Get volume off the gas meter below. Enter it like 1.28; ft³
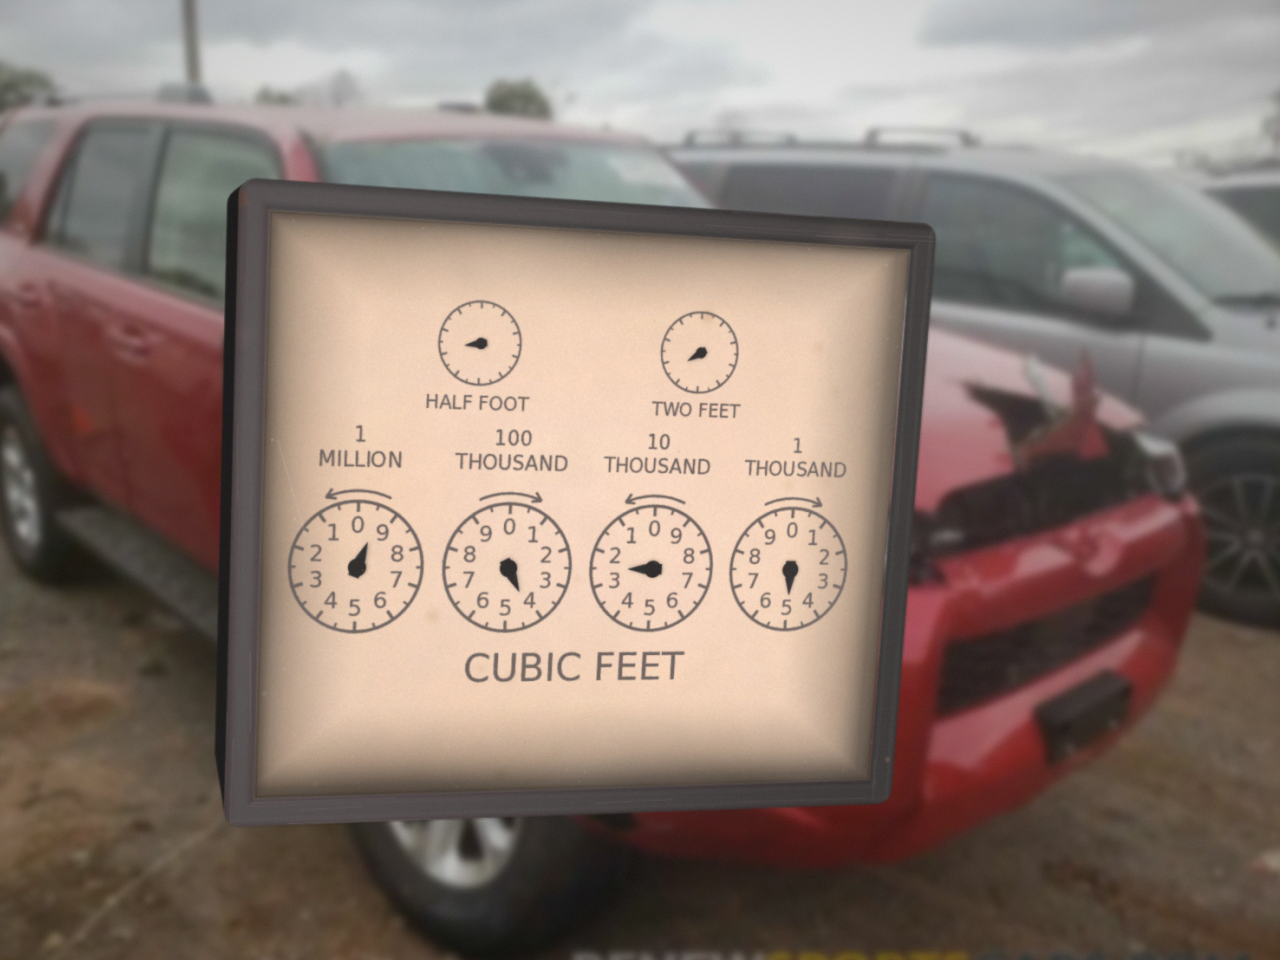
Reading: 942500; ft³
